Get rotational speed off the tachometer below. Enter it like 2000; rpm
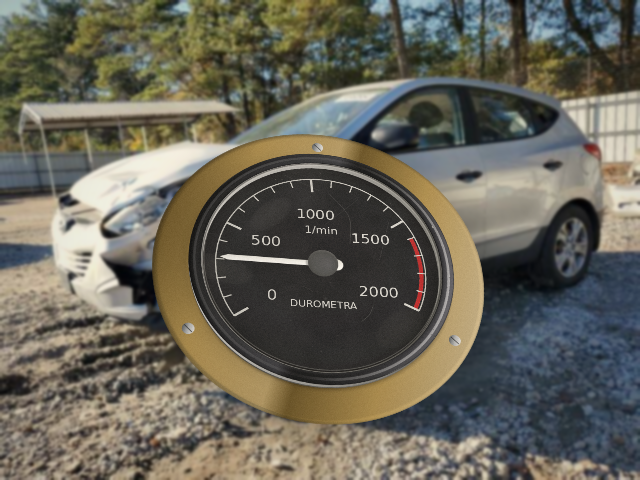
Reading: 300; rpm
